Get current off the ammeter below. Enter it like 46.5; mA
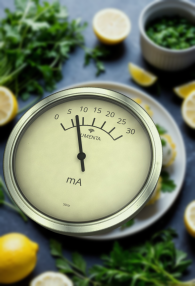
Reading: 7.5; mA
